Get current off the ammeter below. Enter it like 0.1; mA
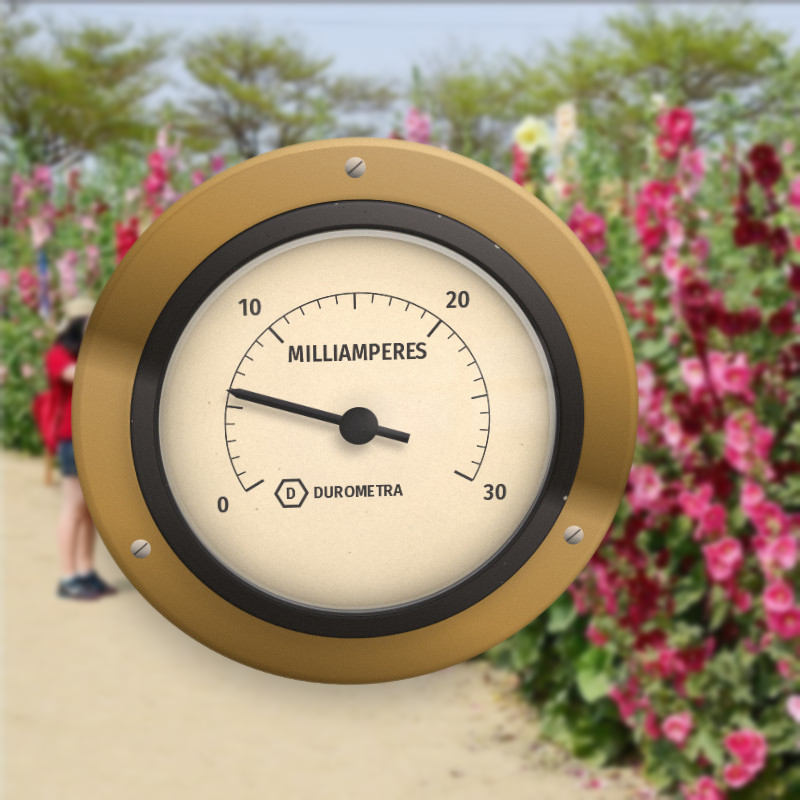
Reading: 6; mA
